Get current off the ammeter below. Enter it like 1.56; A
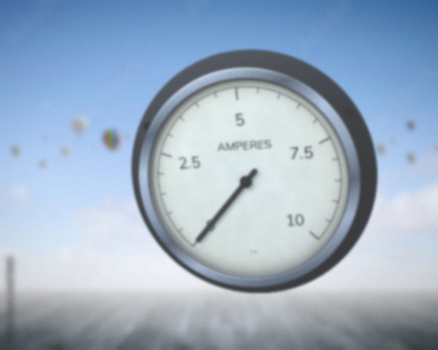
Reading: 0; A
